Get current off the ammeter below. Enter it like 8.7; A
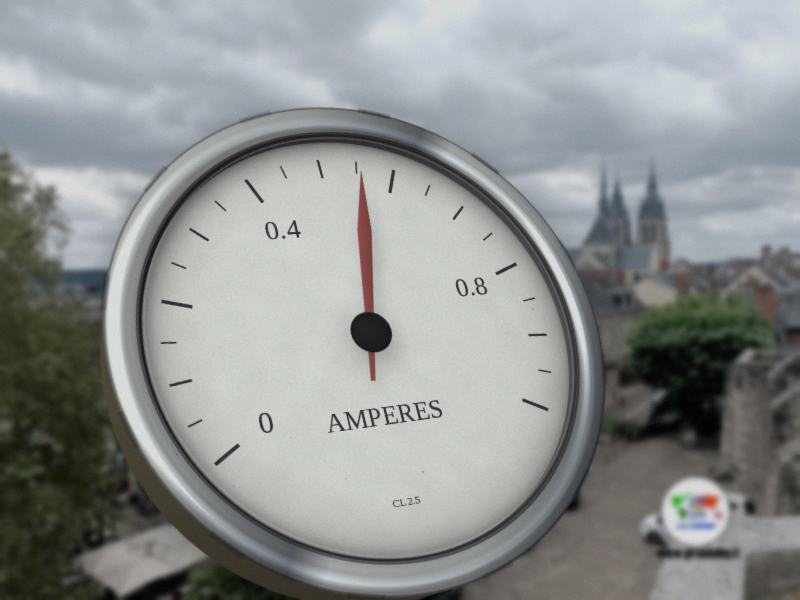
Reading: 0.55; A
